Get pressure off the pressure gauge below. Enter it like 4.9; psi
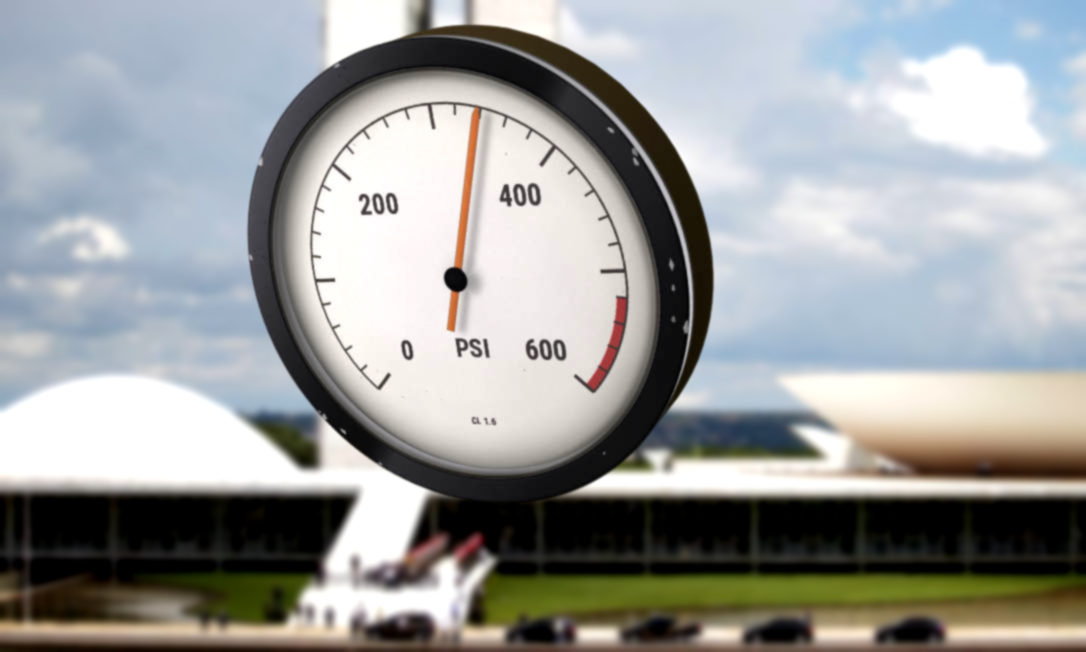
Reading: 340; psi
